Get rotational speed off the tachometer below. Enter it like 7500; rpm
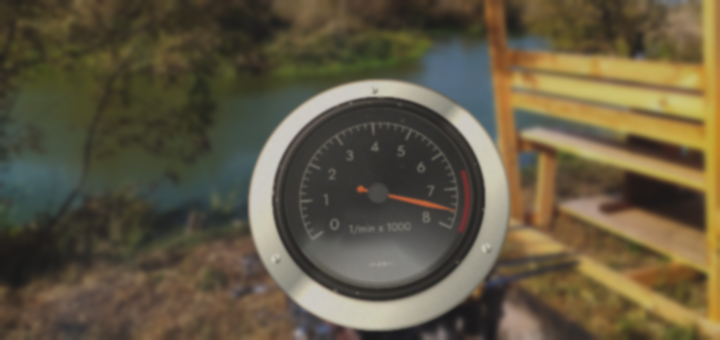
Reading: 7600; rpm
